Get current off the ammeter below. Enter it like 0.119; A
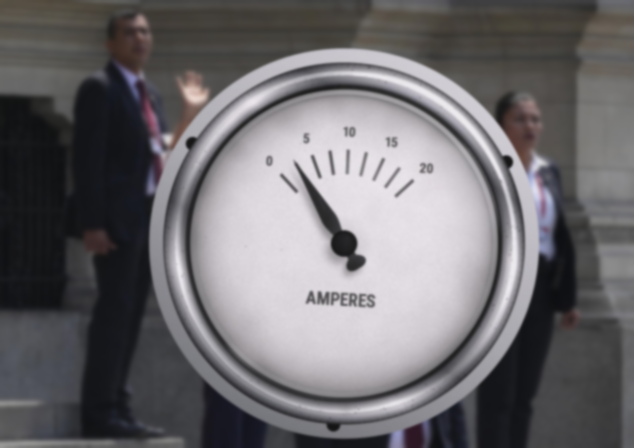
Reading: 2.5; A
